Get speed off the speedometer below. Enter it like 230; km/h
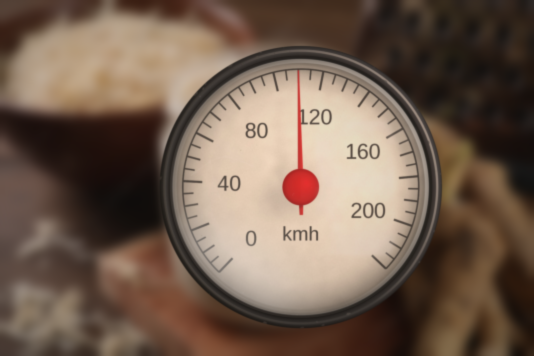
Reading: 110; km/h
